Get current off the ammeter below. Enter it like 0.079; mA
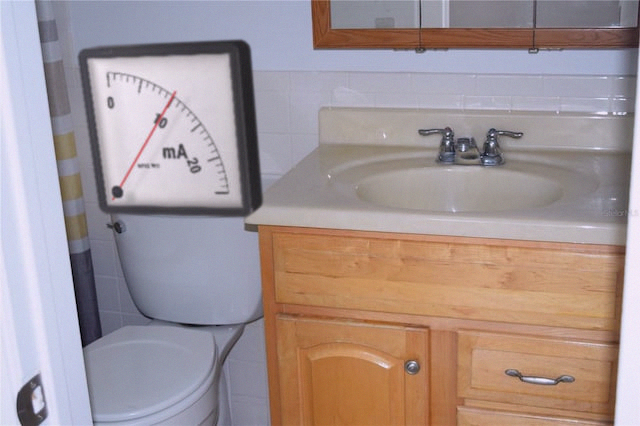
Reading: 10; mA
